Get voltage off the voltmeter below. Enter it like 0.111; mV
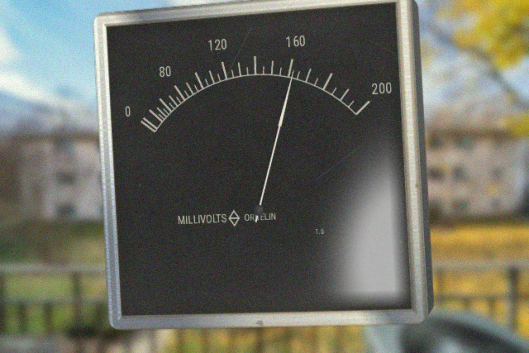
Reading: 162.5; mV
